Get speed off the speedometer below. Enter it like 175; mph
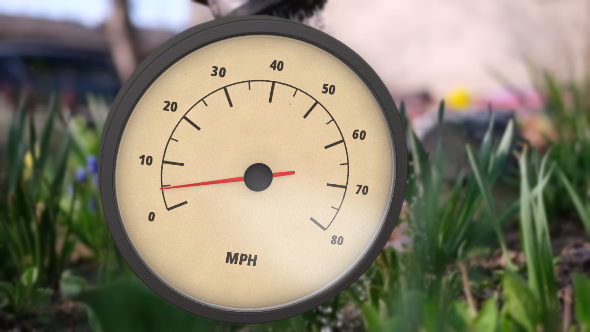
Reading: 5; mph
